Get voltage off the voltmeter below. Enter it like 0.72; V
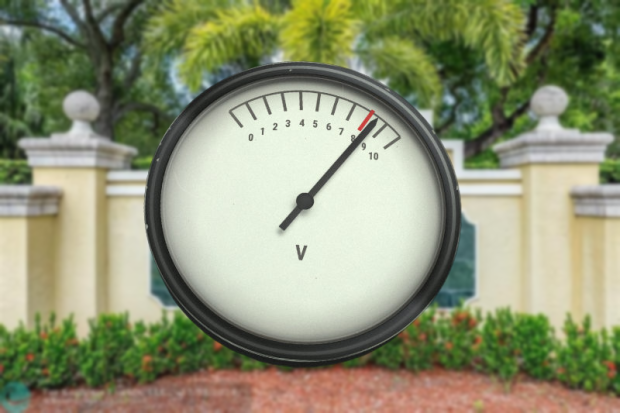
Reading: 8.5; V
